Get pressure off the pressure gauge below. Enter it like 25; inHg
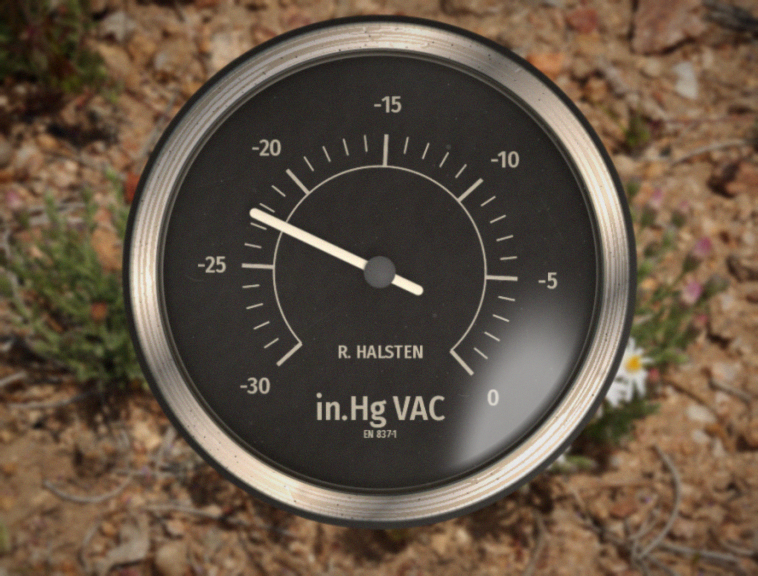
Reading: -22.5; inHg
